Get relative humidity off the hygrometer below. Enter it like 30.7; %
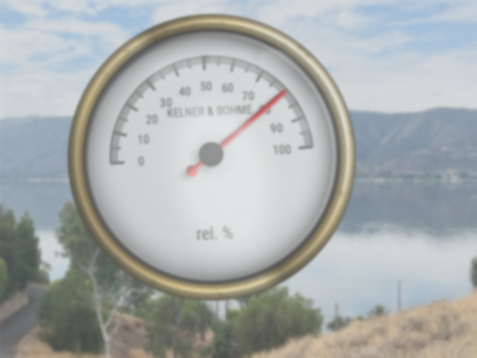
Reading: 80; %
